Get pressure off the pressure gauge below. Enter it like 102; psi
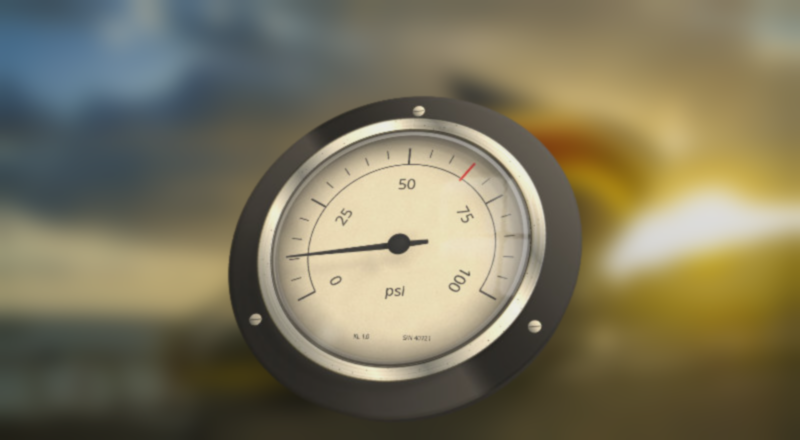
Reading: 10; psi
